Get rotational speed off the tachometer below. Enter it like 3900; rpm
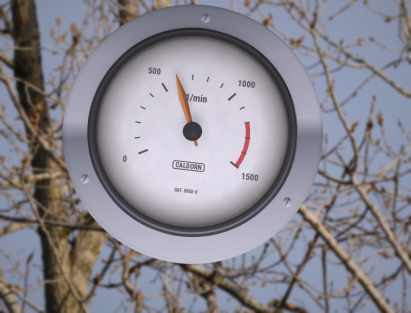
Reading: 600; rpm
